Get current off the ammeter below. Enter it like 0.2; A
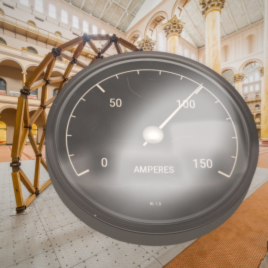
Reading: 100; A
